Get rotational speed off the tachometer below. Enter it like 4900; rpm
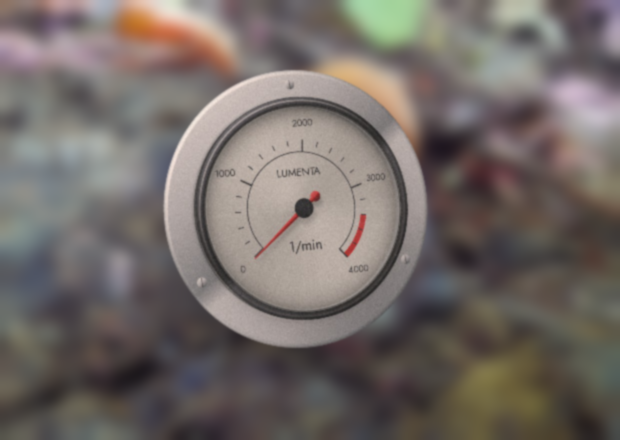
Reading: 0; rpm
